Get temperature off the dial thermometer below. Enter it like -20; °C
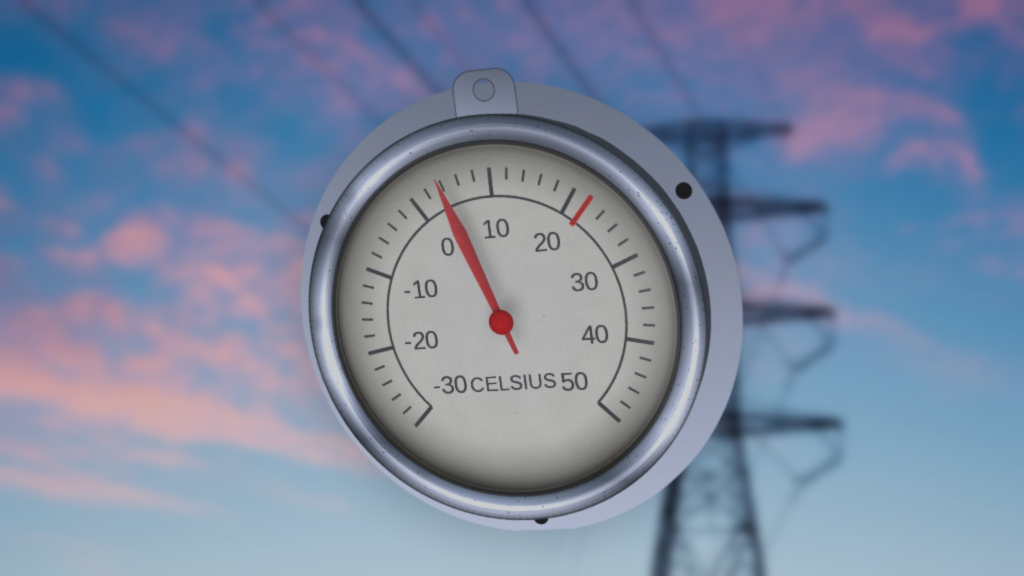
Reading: 4; °C
